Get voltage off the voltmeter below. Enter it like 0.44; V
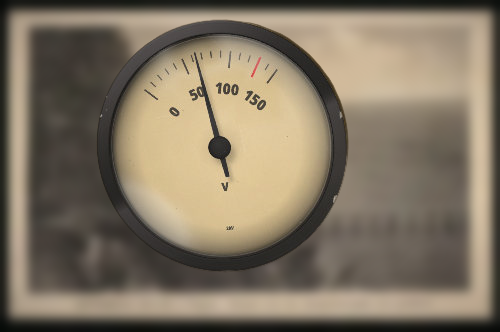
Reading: 65; V
